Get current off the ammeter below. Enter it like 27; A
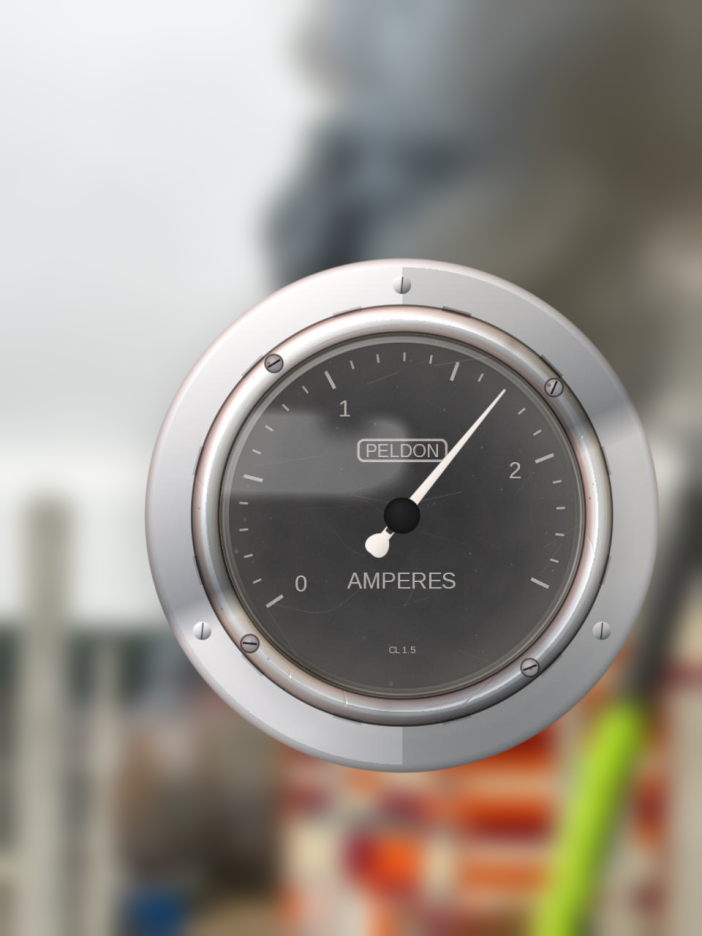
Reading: 1.7; A
